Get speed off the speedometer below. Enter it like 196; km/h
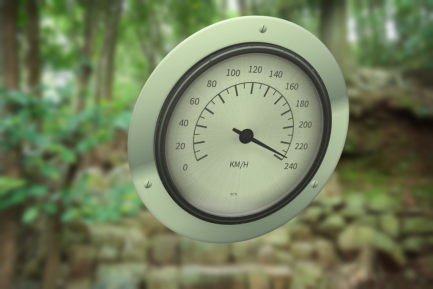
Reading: 235; km/h
